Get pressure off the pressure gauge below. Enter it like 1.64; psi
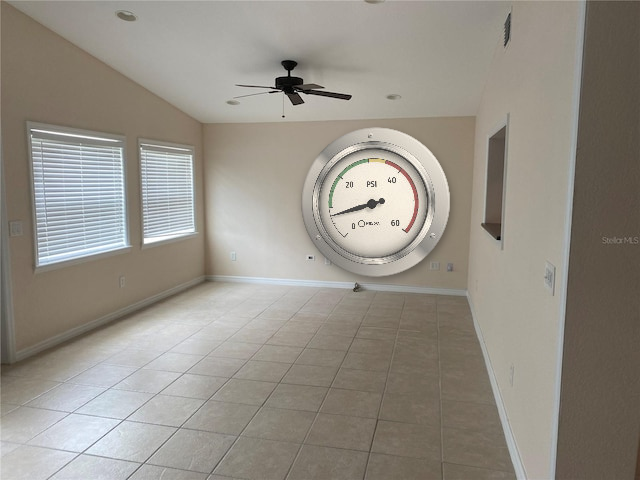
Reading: 7.5; psi
